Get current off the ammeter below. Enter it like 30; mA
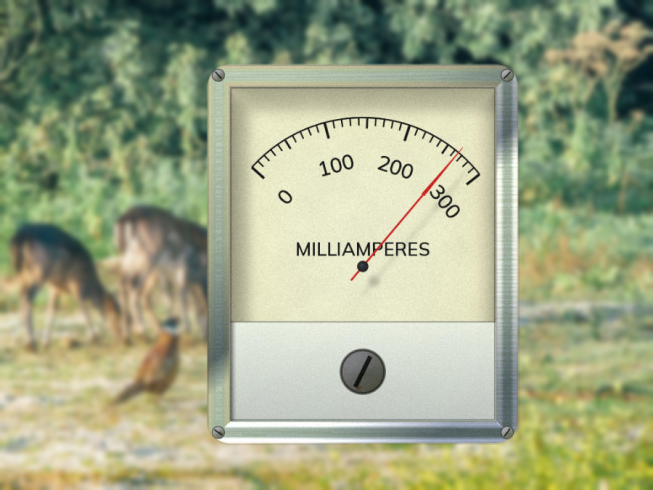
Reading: 265; mA
